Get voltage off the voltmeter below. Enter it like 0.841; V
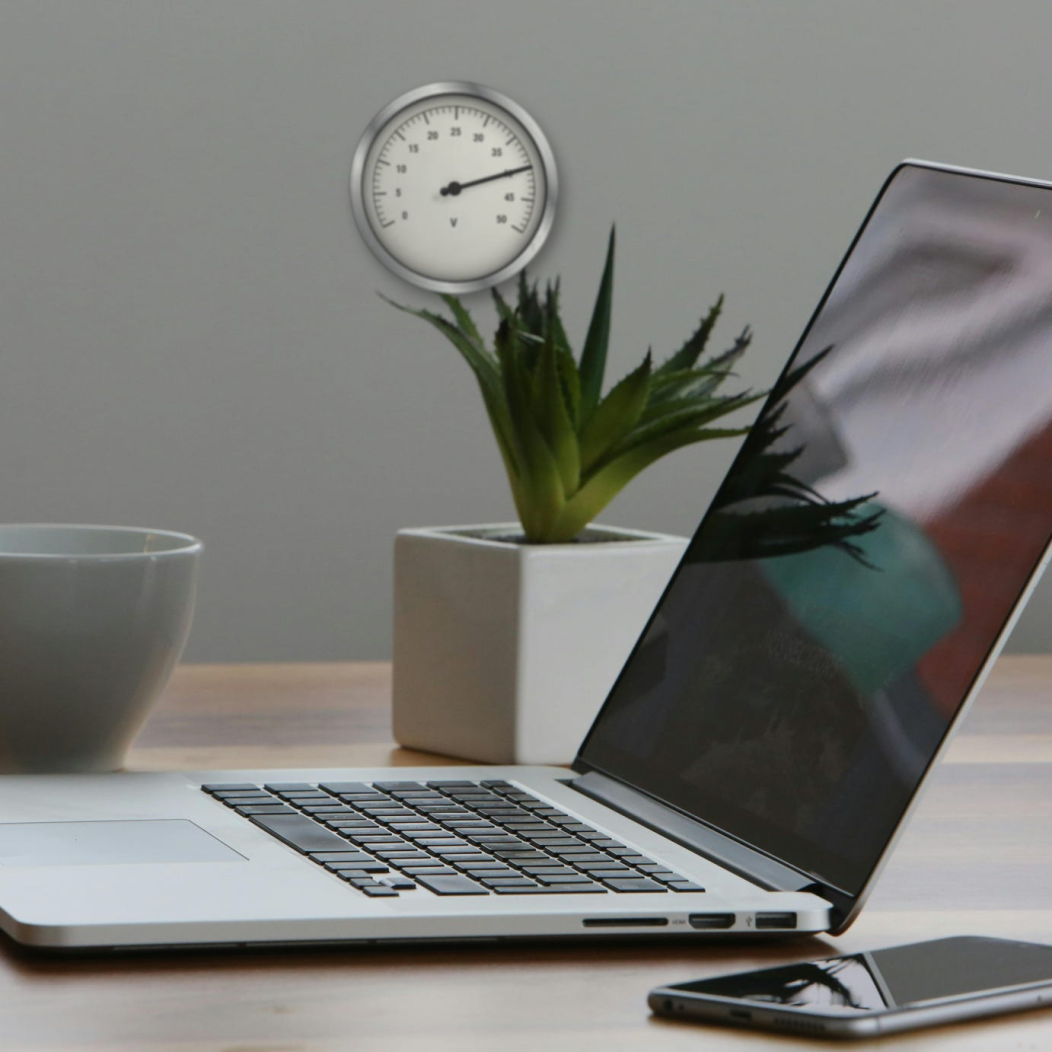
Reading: 40; V
